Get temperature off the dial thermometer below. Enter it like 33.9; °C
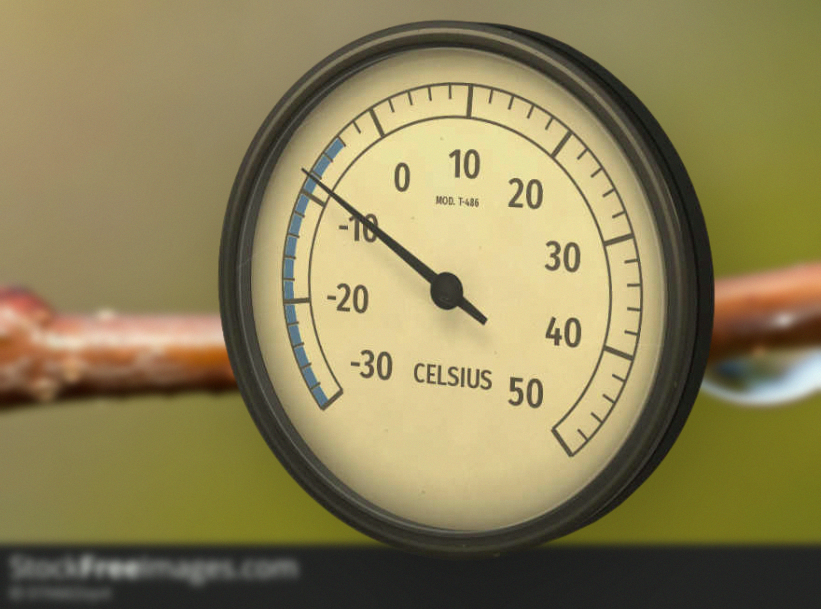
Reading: -8; °C
